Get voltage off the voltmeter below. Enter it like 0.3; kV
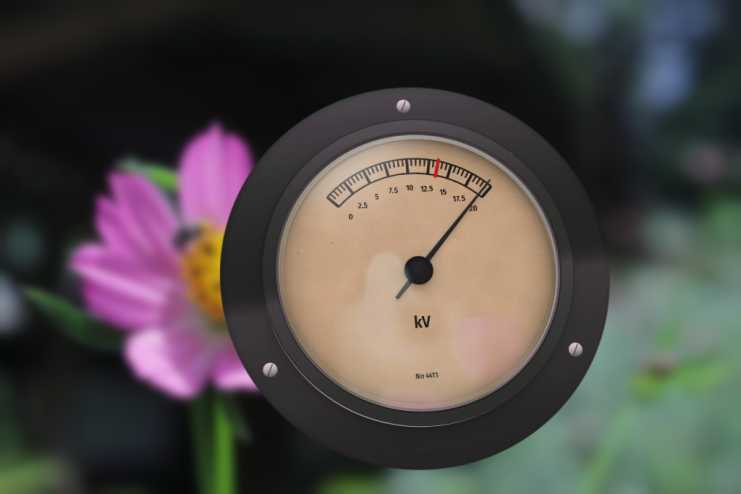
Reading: 19.5; kV
